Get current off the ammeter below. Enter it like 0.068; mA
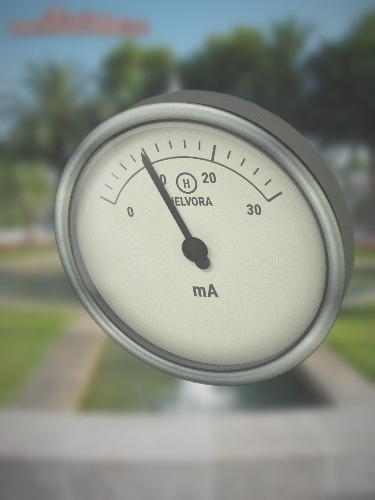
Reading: 10; mA
